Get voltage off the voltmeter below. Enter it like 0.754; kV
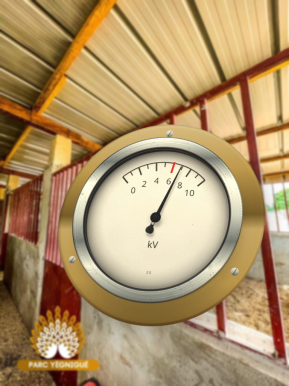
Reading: 7; kV
